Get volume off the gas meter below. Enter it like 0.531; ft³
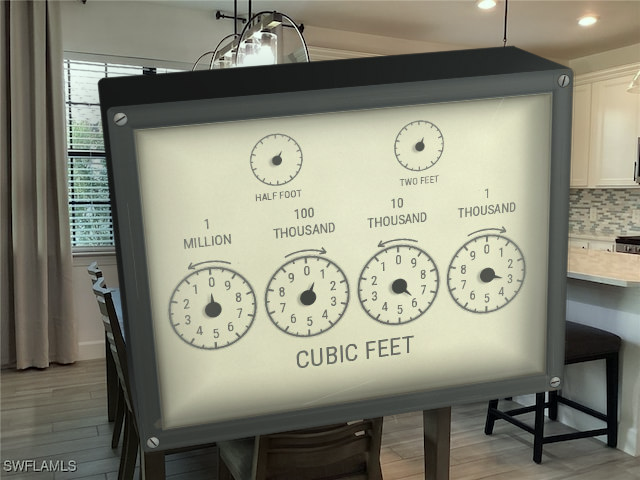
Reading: 6300; ft³
